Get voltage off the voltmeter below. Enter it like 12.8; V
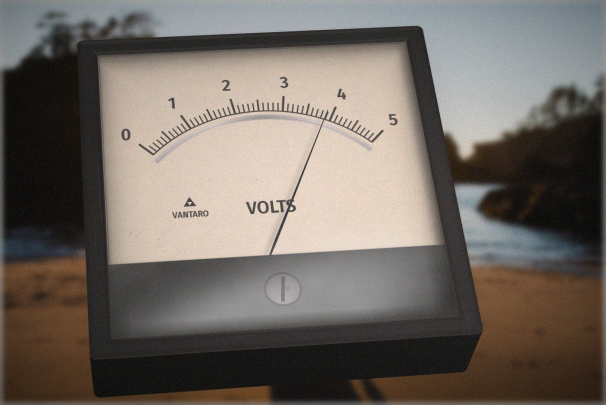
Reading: 3.9; V
